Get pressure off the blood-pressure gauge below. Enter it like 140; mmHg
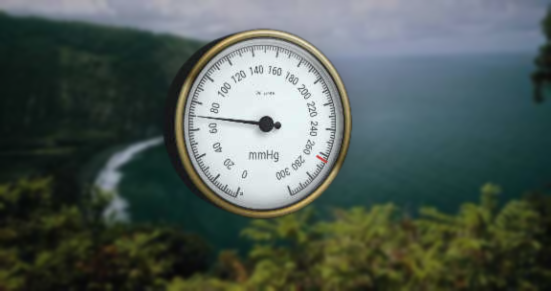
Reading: 70; mmHg
